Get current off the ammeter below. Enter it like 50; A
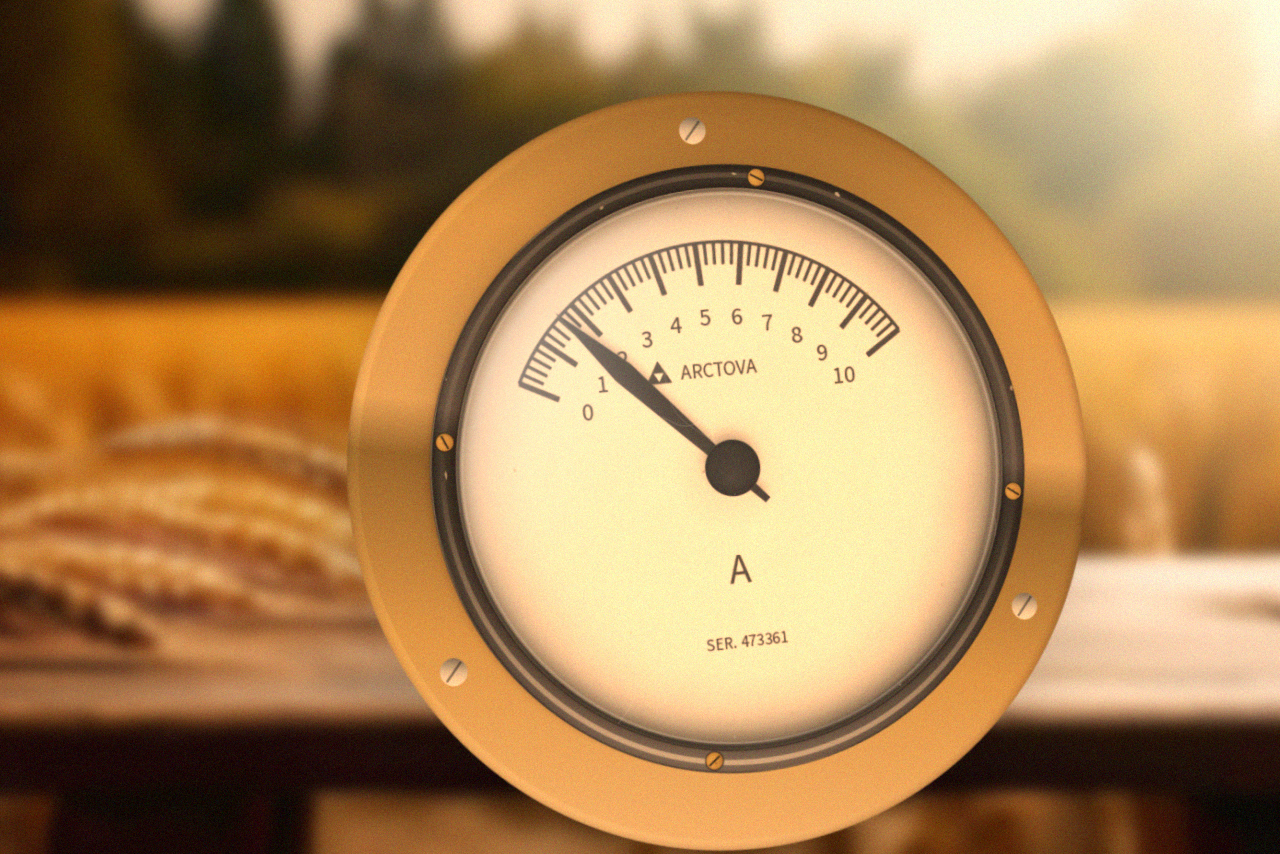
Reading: 1.6; A
